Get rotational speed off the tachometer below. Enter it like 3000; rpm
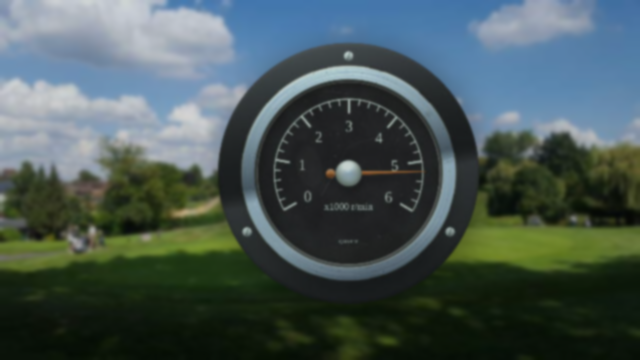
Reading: 5200; rpm
